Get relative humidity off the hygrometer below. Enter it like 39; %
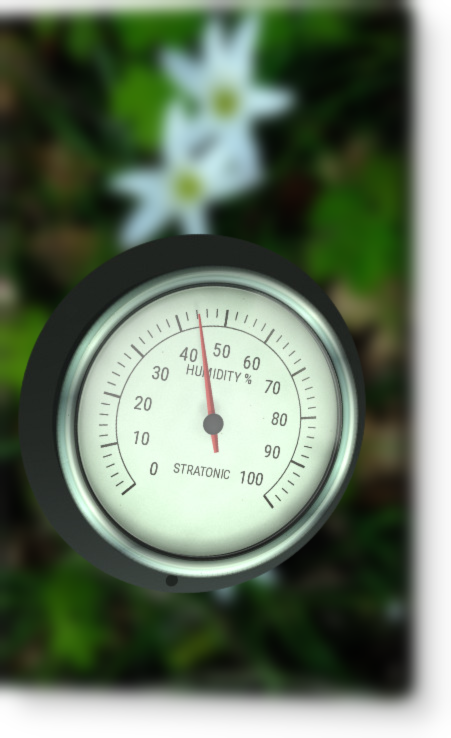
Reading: 44; %
